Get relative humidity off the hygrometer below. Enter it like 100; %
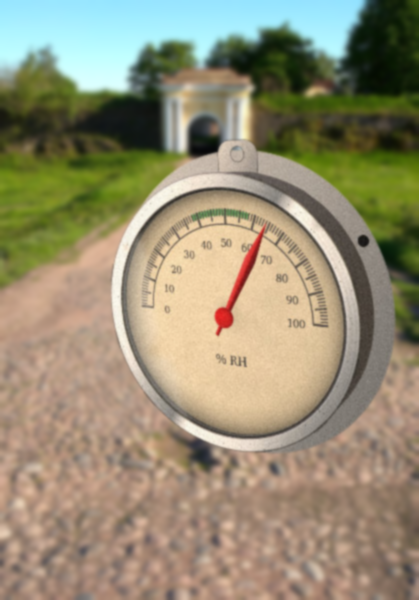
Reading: 65; %
